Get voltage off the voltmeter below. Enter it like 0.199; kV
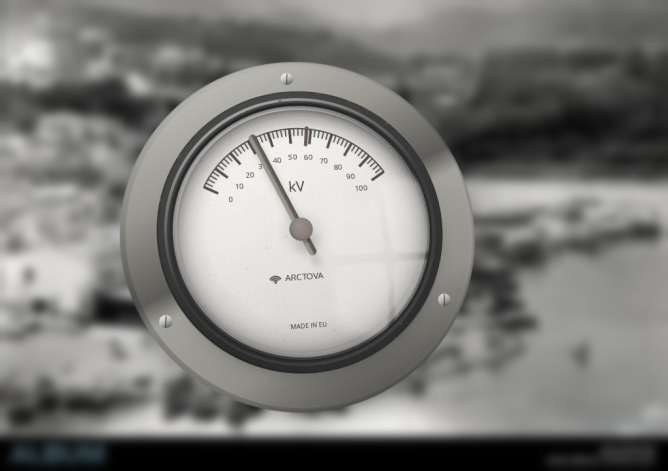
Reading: 32; kV
